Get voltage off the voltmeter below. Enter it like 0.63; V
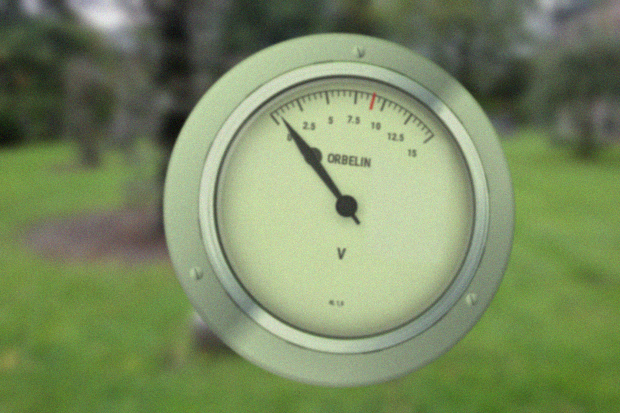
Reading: 0.5; V
